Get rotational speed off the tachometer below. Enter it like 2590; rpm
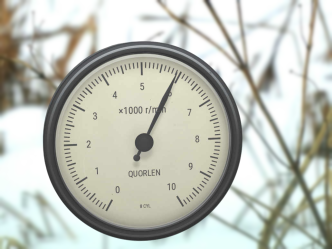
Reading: 5900; rpm
